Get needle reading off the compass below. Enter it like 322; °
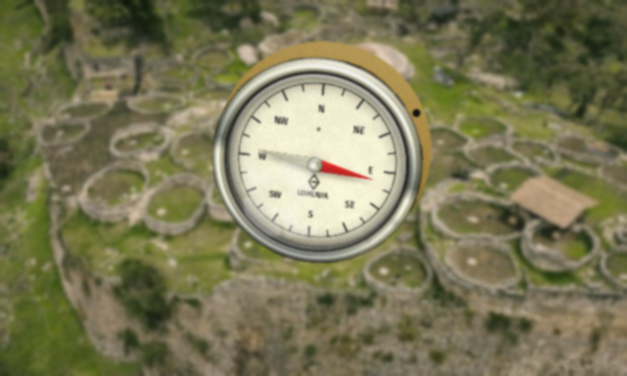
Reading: 97.5; °
